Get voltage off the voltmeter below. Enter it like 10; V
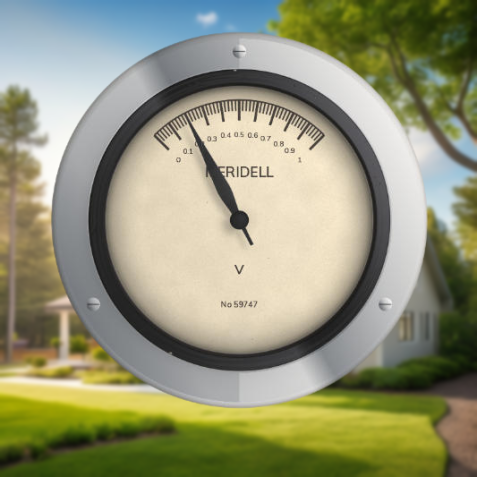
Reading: 0.2; V
